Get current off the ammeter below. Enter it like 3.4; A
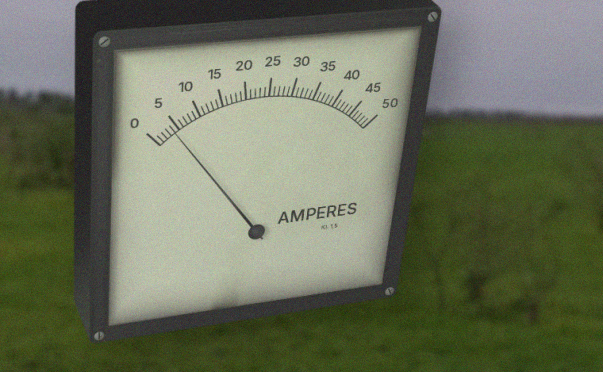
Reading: 4; A
